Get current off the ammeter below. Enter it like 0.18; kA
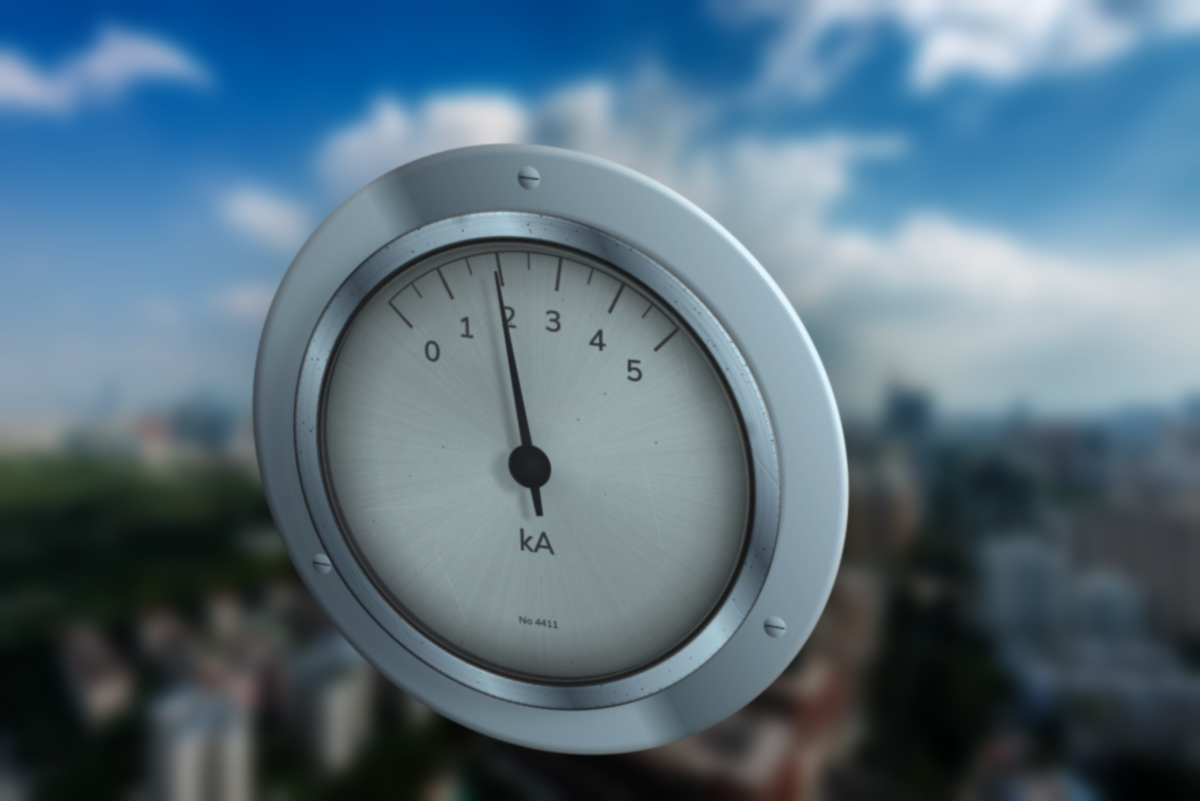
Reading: 2; kA
